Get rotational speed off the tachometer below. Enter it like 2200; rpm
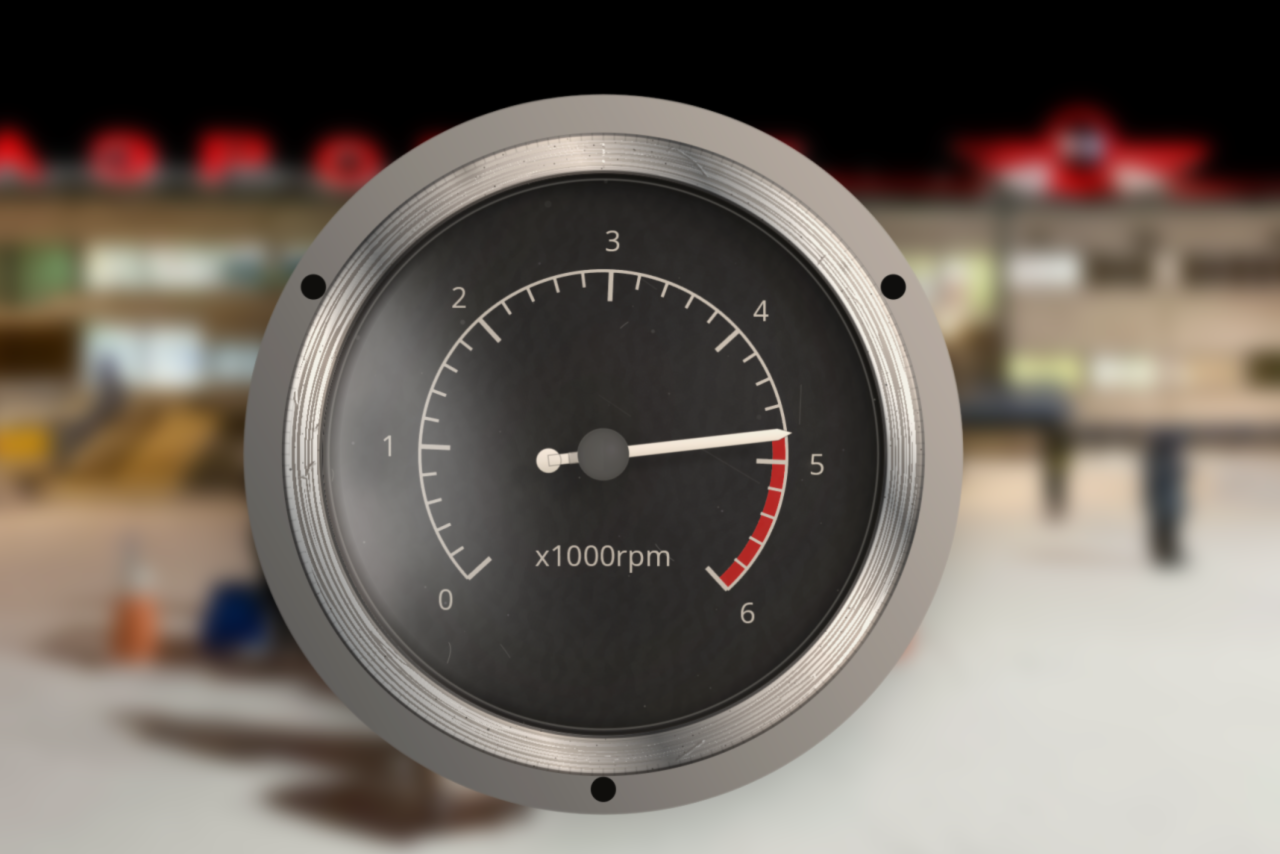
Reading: 4800; rpm
